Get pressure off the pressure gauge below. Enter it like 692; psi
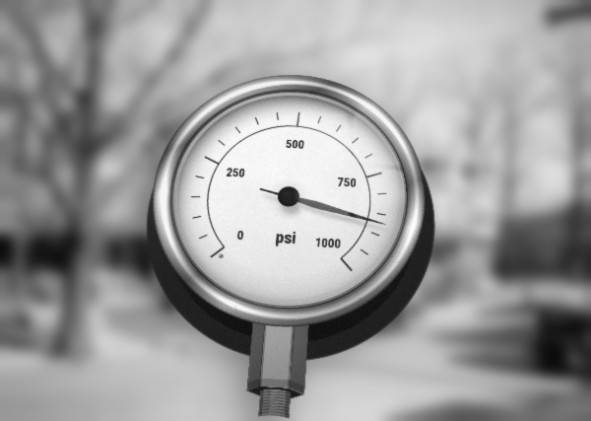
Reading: 875; psi
